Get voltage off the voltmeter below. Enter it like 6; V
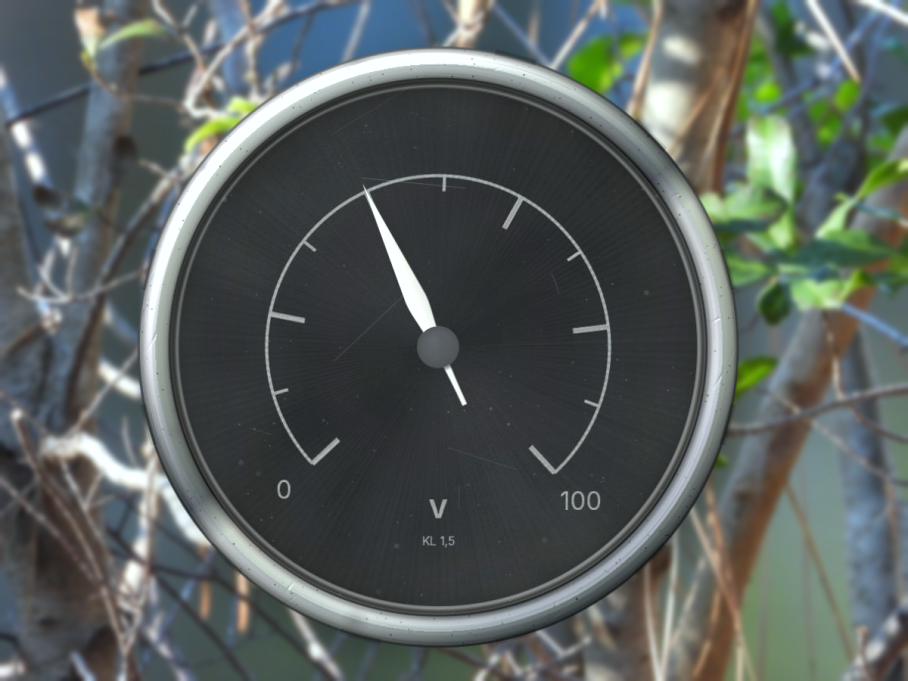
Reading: 40; V
